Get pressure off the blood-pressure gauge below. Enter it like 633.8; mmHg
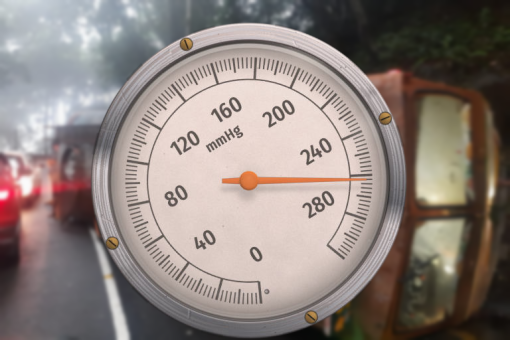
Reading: 262; mmHg
